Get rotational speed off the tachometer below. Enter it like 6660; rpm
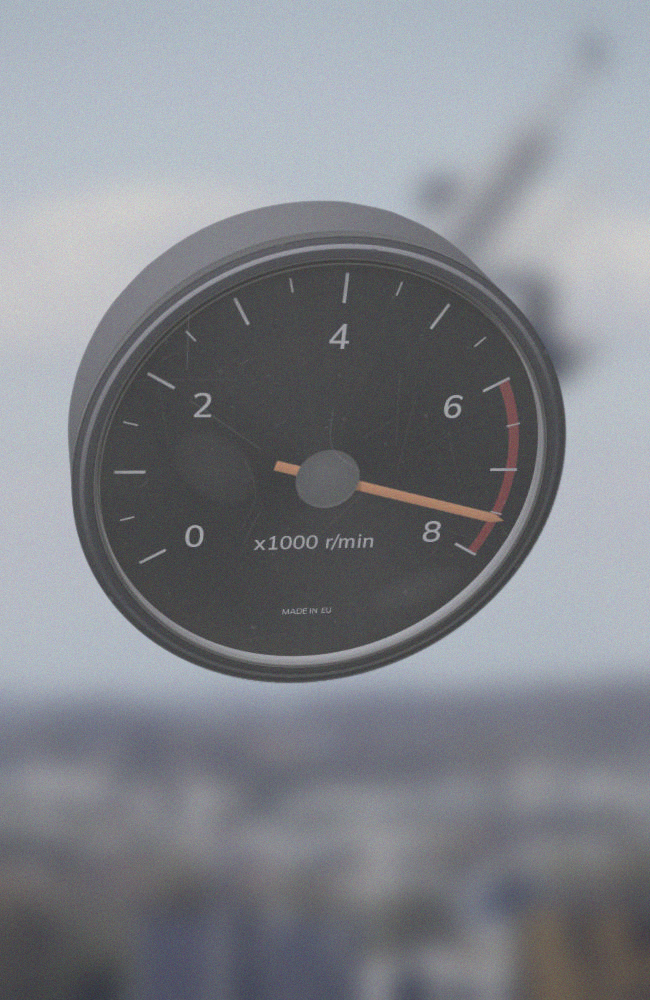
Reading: 7500; rpm
